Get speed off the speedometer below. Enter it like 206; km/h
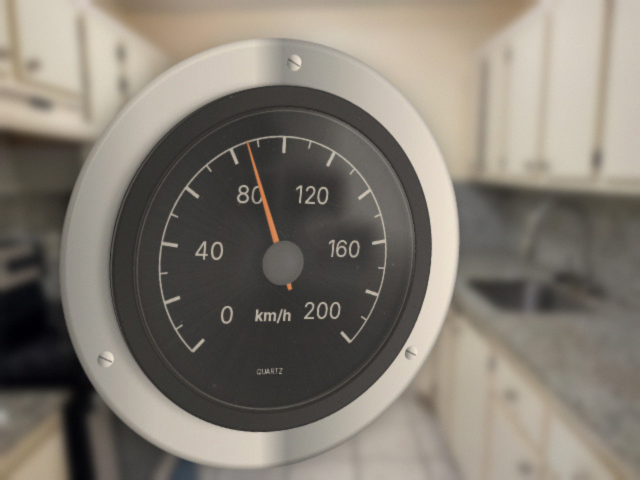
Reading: 85; km/h
